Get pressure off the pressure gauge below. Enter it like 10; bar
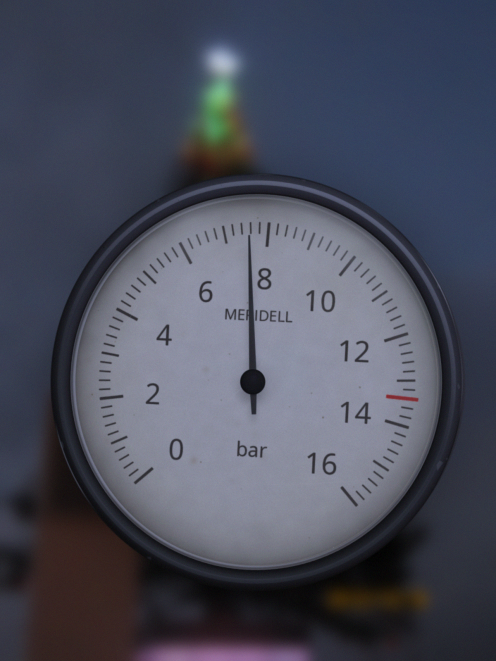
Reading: 7.6; bar
